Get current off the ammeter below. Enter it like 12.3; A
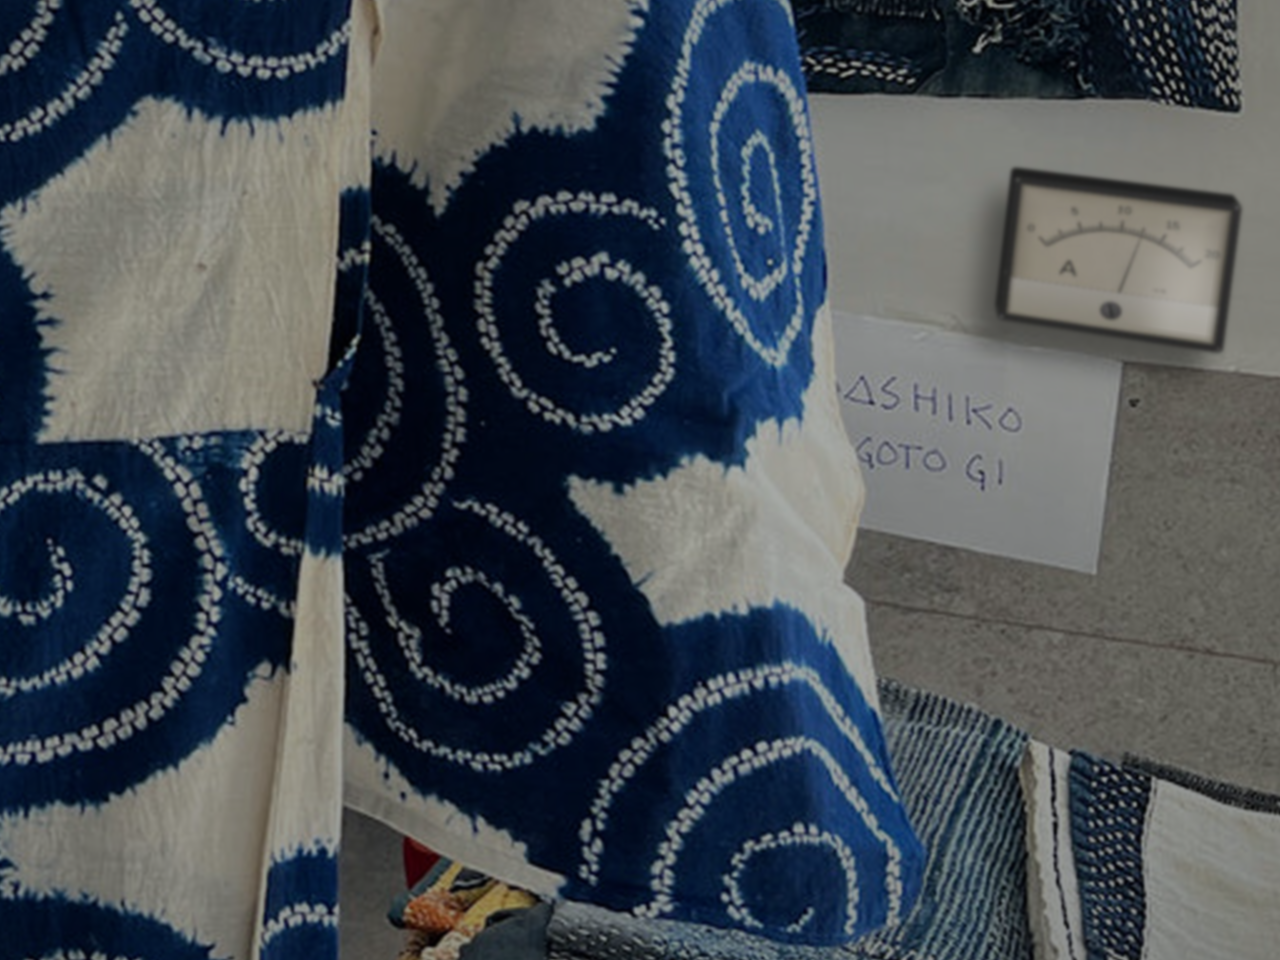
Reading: 12.5; A
